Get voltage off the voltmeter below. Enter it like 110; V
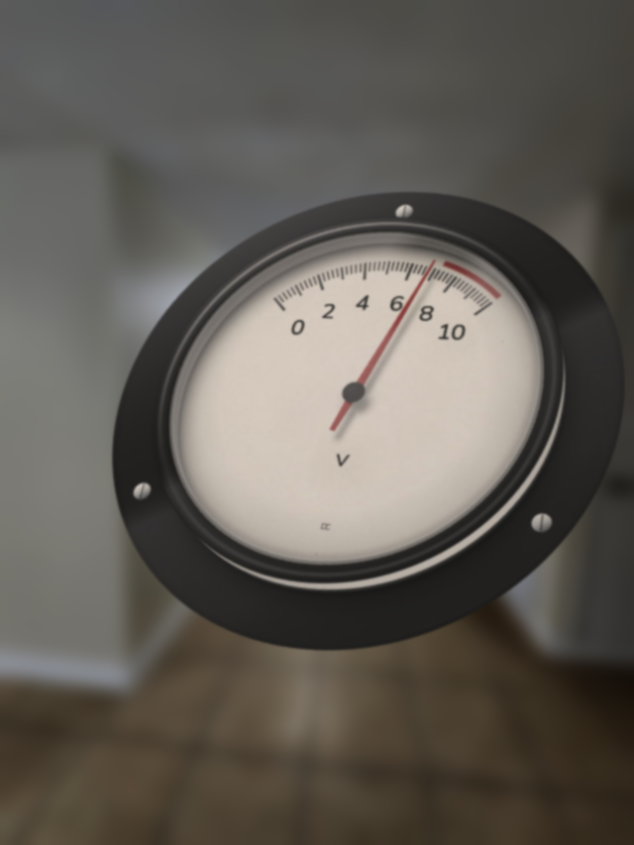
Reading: 7; V
